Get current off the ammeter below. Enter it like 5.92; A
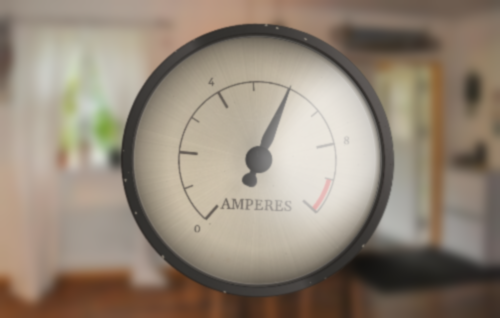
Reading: 6; A
